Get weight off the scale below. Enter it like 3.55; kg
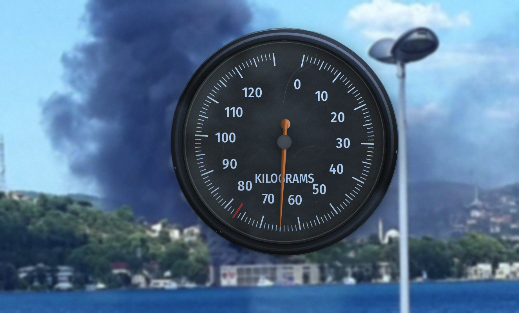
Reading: 65; kg
